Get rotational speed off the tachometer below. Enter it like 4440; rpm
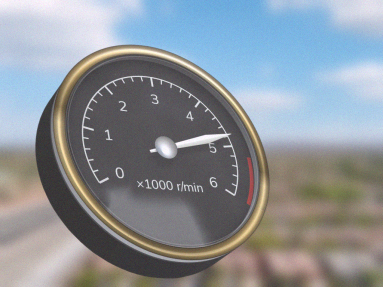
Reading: 4800; rpm
